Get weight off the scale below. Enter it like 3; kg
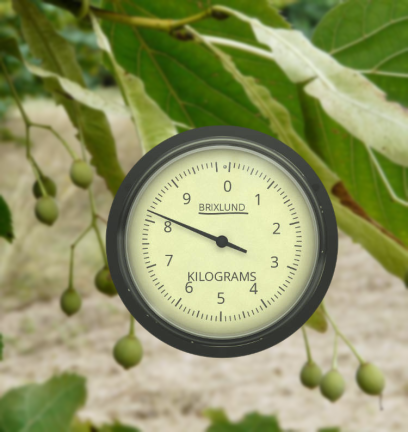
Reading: 8.2; kg
